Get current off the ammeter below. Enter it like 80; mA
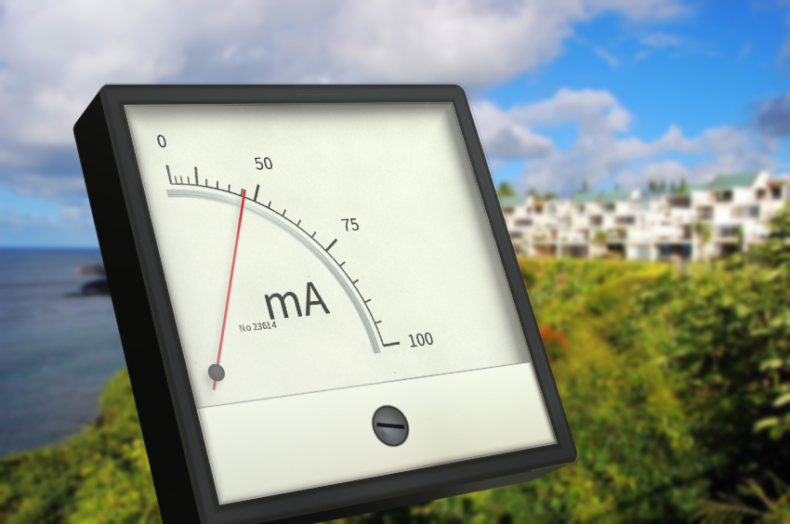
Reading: 45; mA
